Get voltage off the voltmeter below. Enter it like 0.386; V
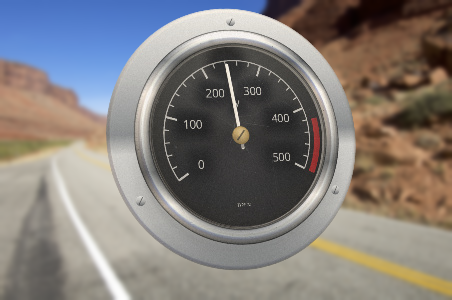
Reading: 240; V
